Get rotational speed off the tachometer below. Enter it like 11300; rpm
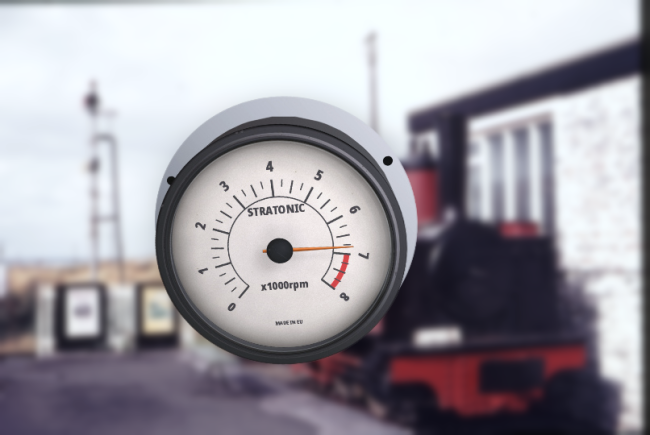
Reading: 6750; rpm
